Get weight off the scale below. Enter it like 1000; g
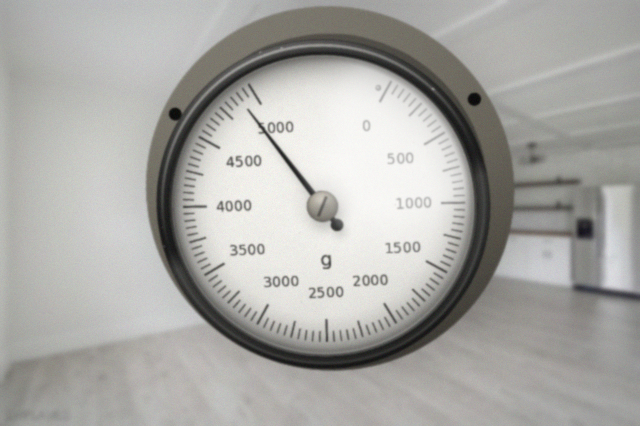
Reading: 4900; g
